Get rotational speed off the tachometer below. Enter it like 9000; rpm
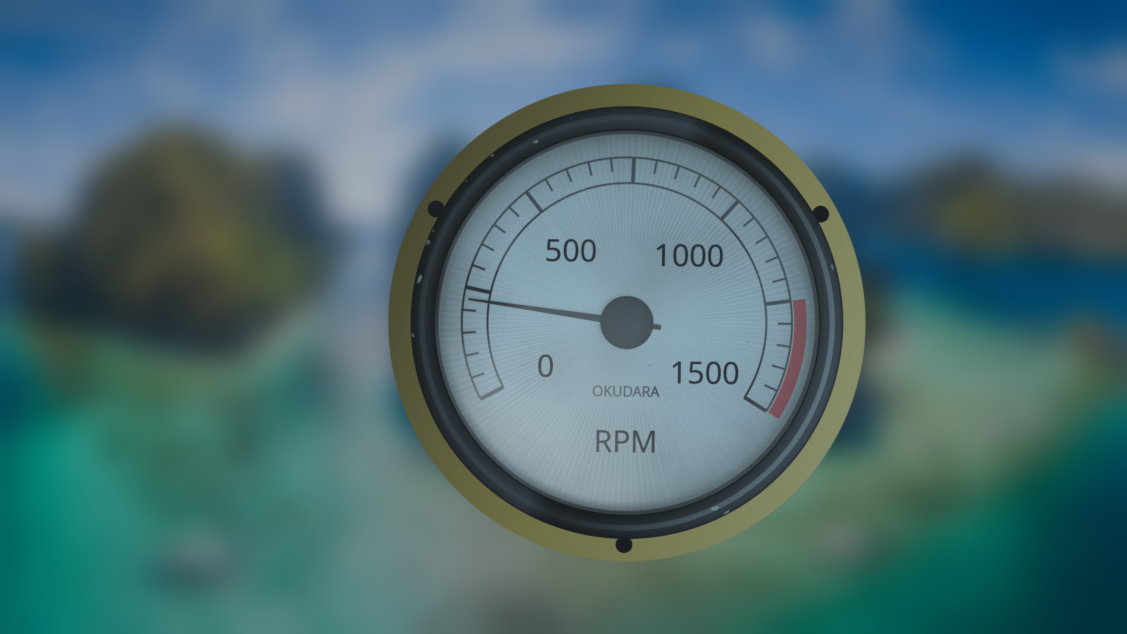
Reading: 225; rpm
